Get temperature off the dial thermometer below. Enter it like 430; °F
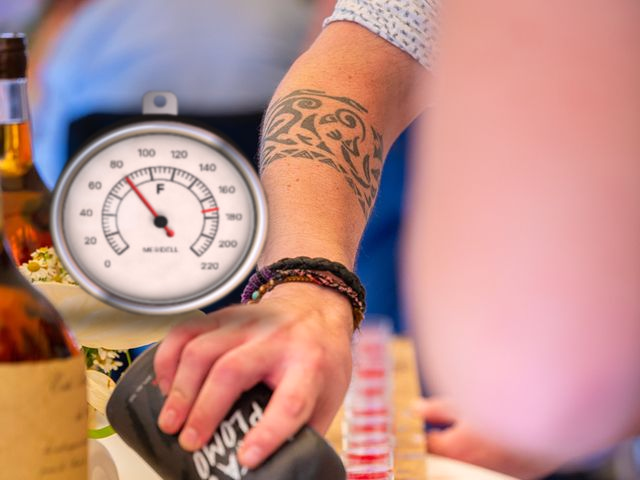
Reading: 80; °F
